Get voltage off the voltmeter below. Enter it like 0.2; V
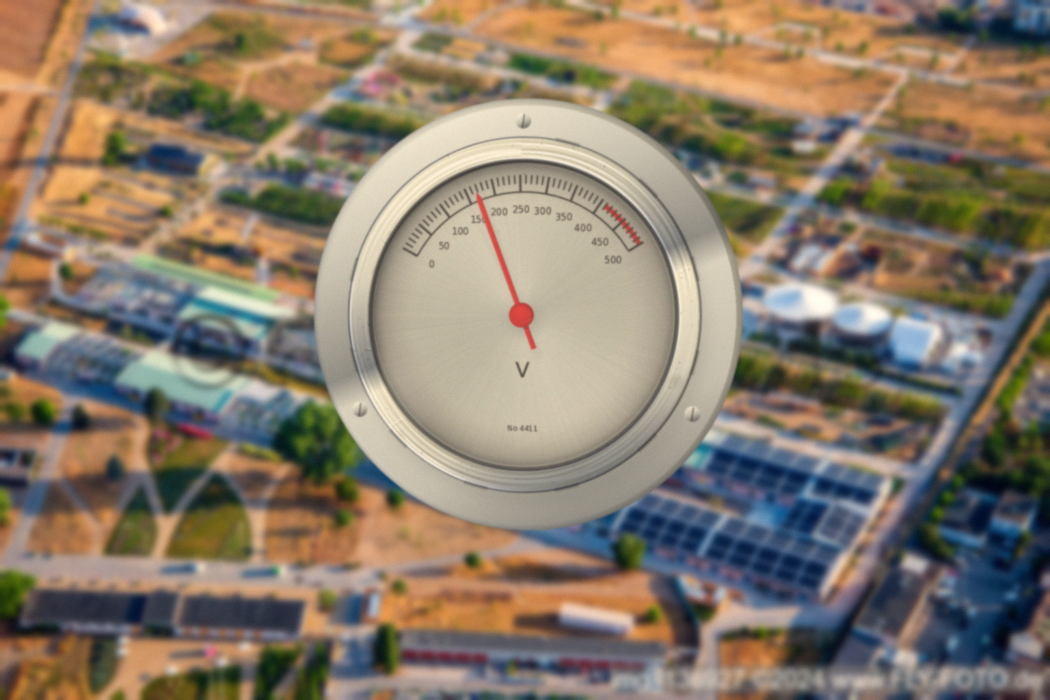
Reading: 170; V
